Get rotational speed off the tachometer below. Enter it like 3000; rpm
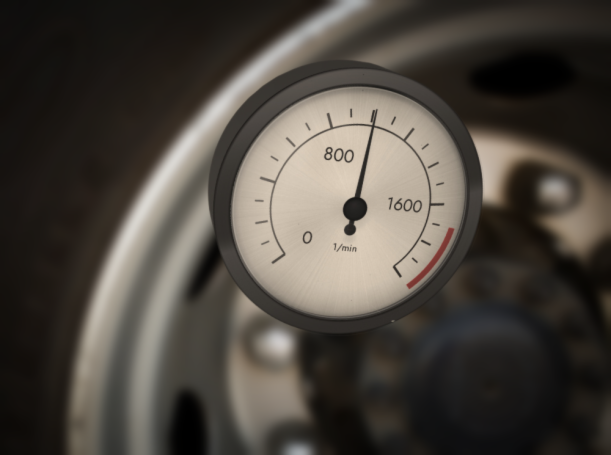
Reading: 1000; rpm
